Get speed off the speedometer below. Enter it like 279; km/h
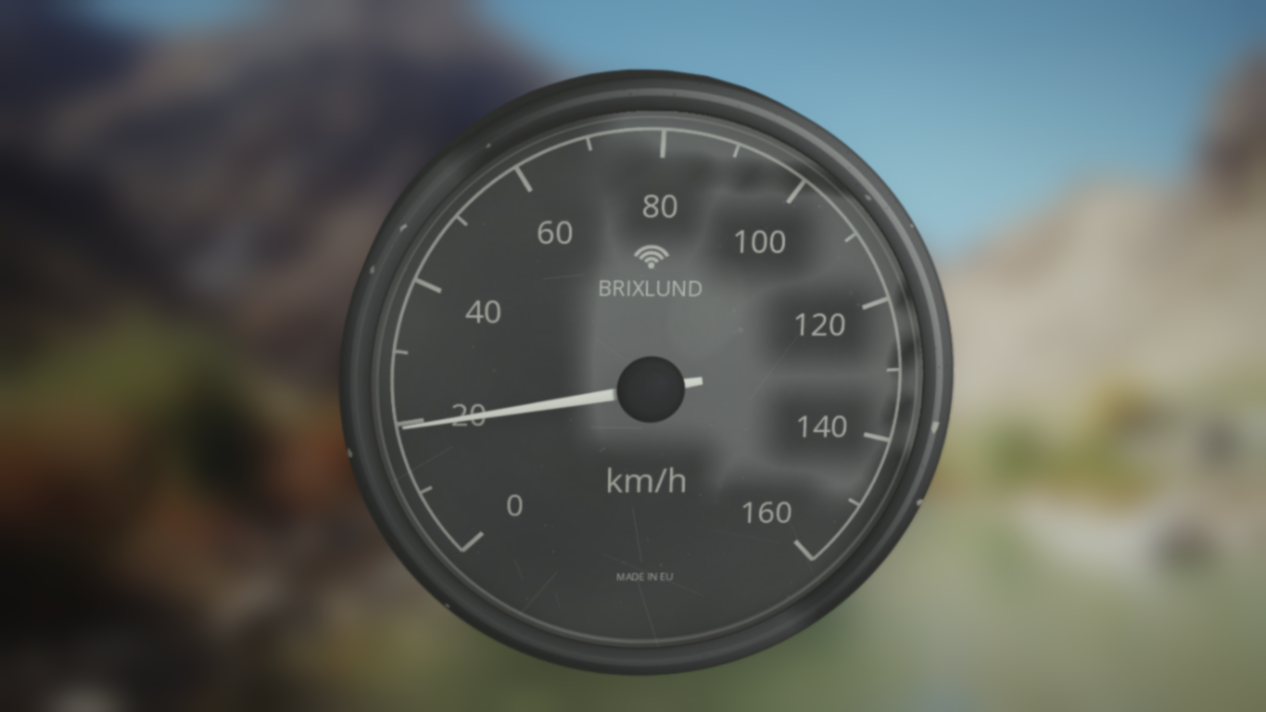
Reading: 20; km/h
